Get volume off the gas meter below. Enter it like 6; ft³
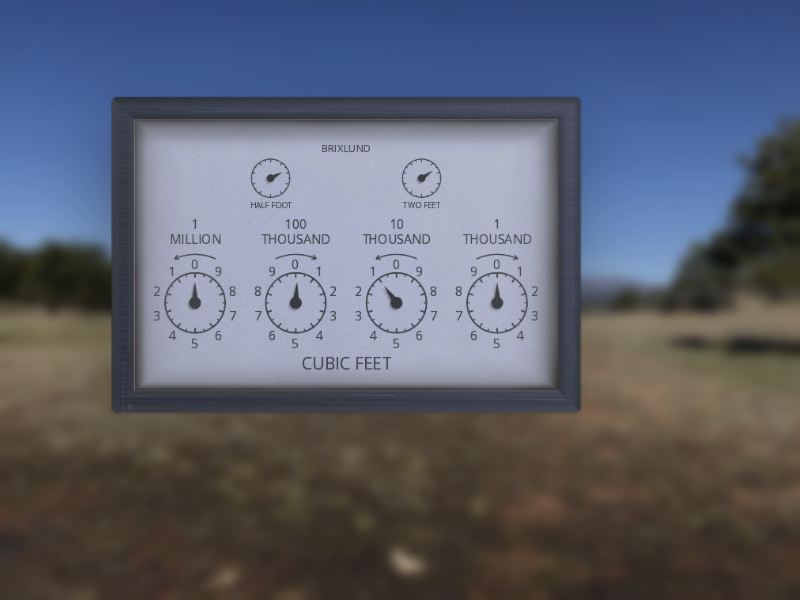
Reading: 1000; ft³
